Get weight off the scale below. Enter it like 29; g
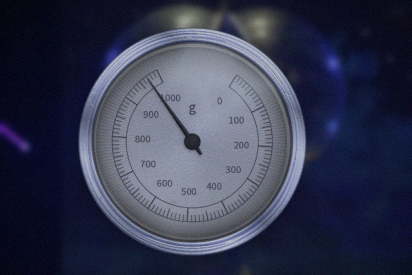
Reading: 970; g
